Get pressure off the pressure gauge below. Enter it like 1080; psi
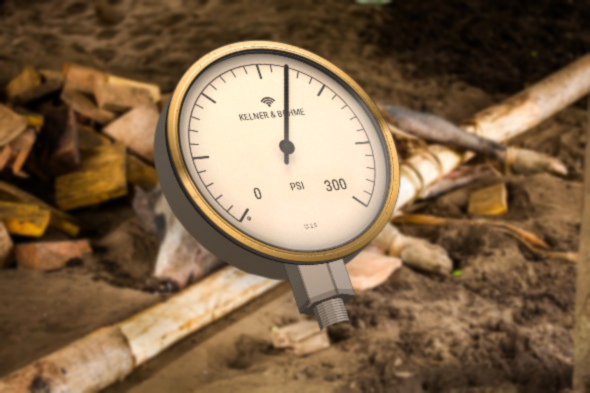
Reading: 170; psi
